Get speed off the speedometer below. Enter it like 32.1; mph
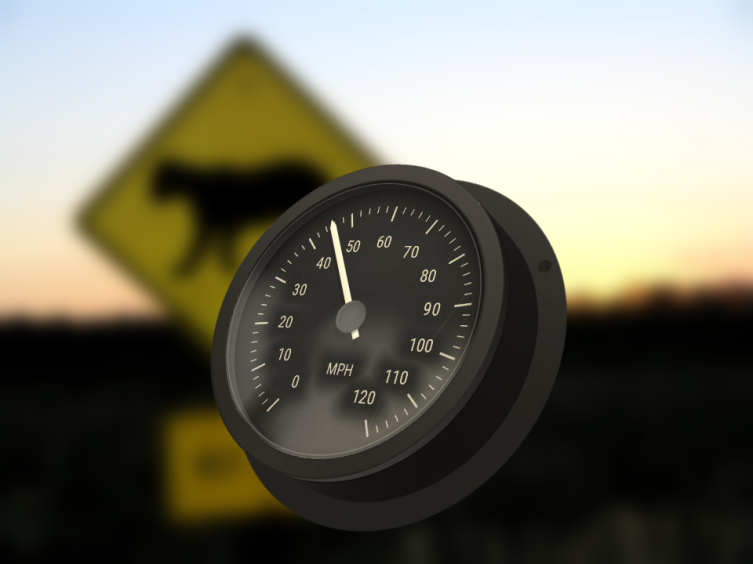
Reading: 46; mph
